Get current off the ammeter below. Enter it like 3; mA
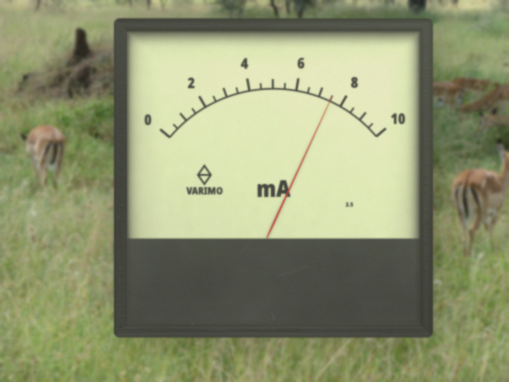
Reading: 7.5; mA
